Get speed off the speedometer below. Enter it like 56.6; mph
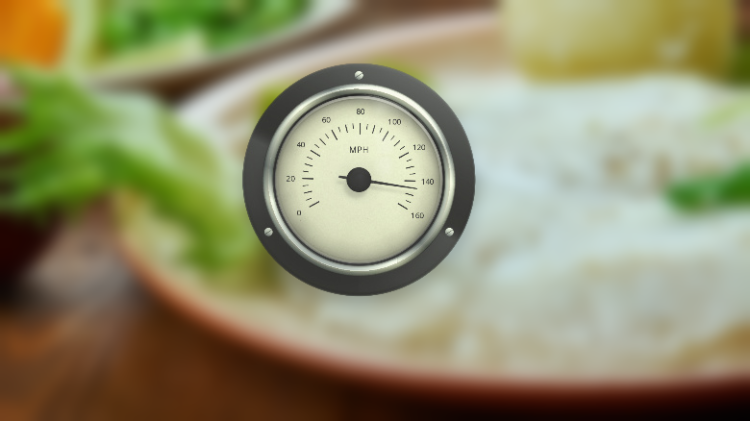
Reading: 145; mph
